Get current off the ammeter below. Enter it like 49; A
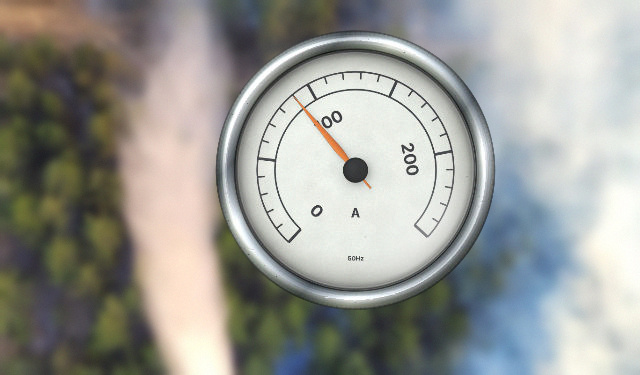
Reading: 90; A
